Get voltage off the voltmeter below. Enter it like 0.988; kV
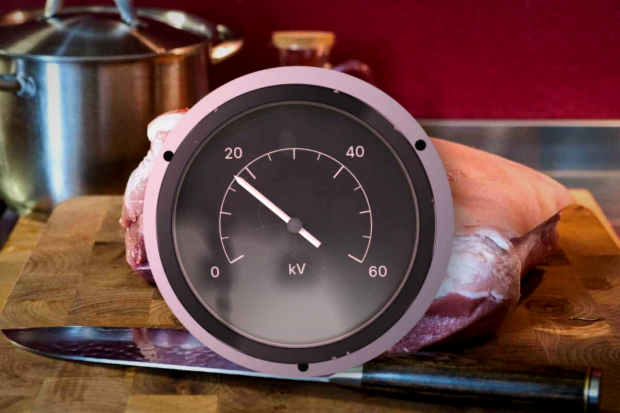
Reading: 17.5; kV
